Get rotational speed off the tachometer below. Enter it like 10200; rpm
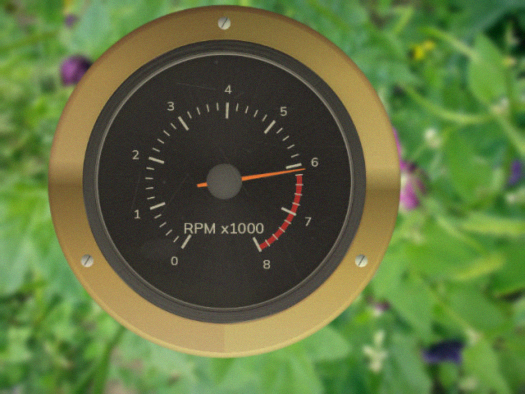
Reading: 6100; rpm
